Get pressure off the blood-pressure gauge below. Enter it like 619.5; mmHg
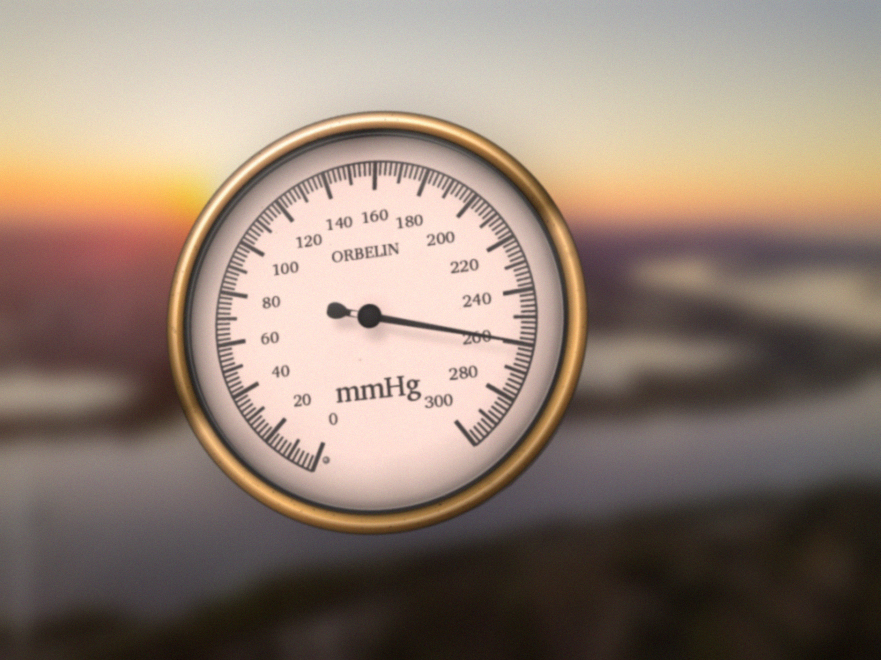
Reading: 260; mmHg
